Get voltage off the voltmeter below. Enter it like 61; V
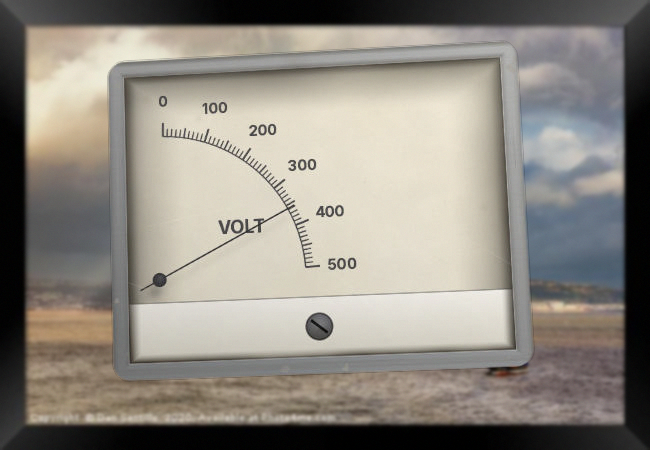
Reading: 360; V
